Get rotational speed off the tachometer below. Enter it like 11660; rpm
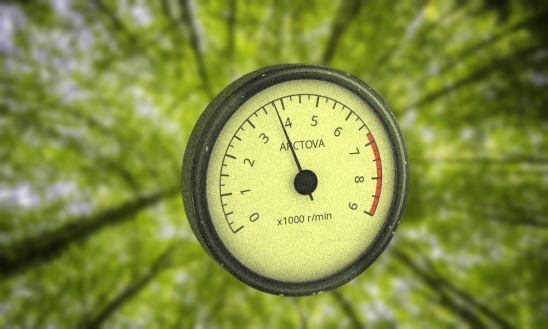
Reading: 3750; rpm
